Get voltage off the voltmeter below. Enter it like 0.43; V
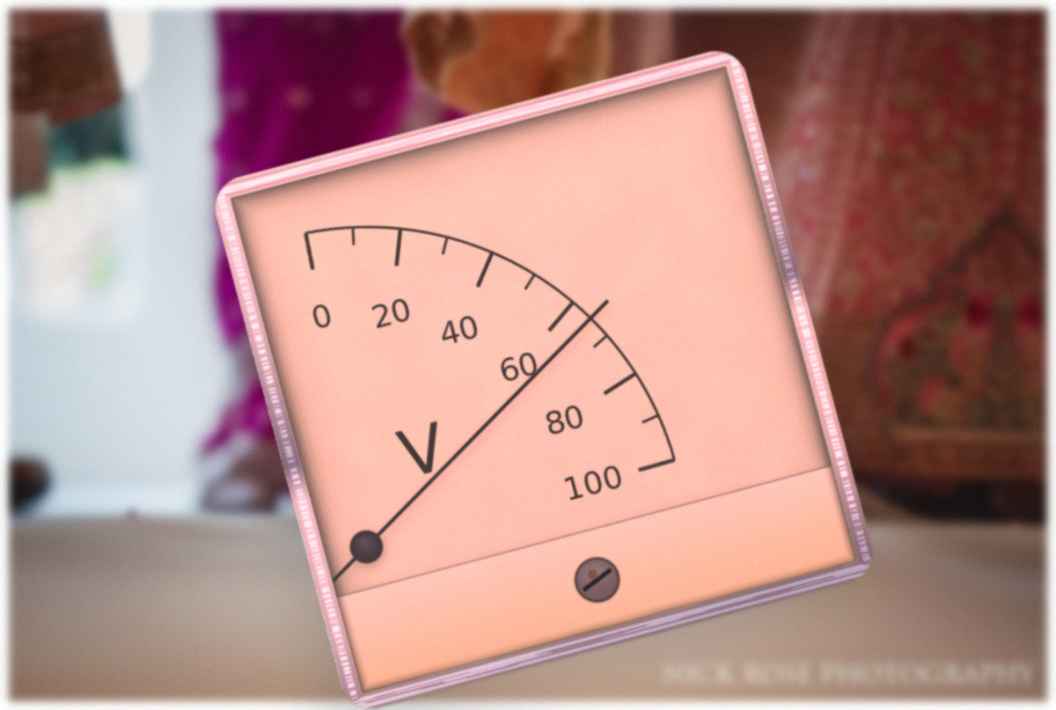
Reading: 65; V
